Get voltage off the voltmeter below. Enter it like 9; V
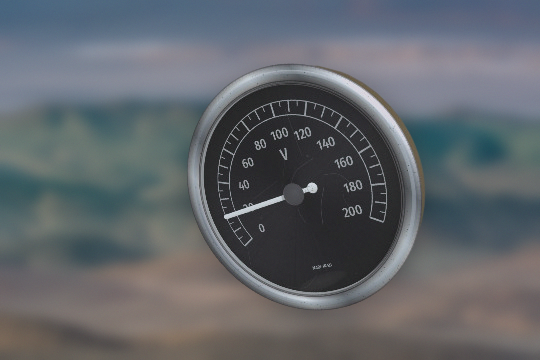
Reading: 20; V
